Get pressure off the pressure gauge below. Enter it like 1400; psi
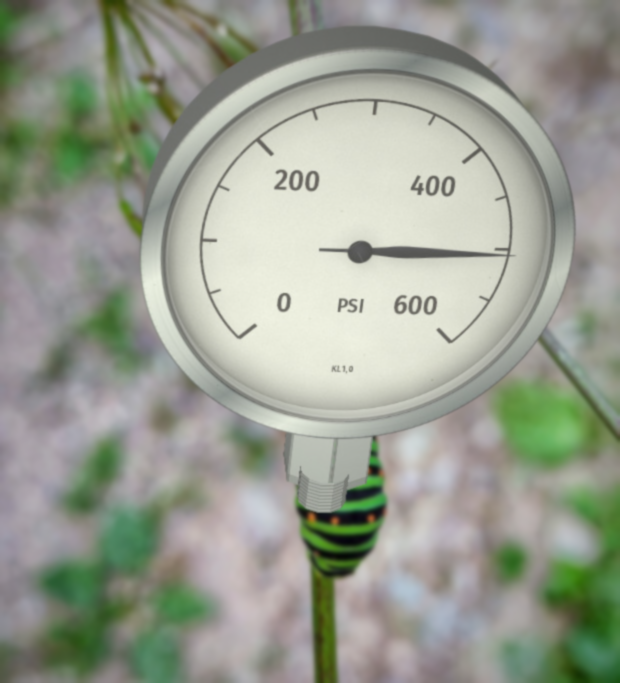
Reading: 500; psi
